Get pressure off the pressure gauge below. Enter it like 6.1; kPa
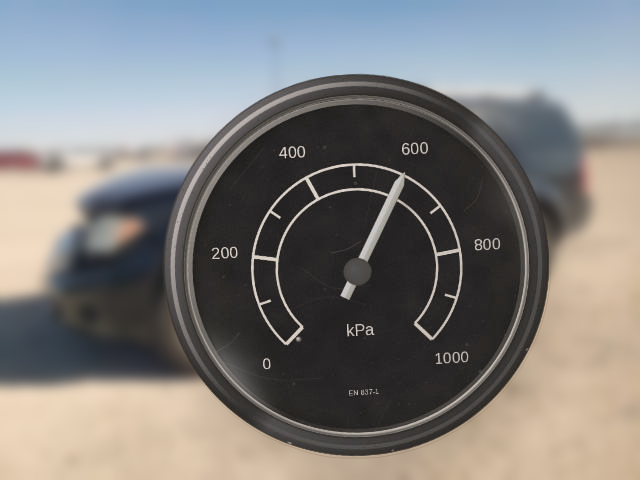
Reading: 600; kPa
